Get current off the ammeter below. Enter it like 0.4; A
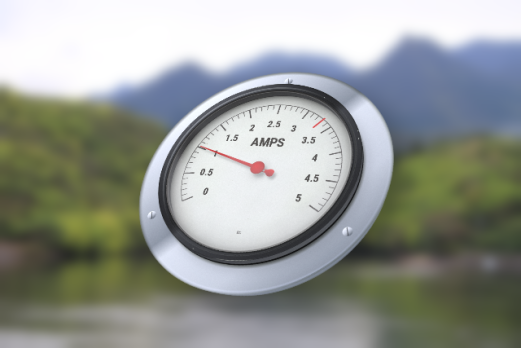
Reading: 1; A
